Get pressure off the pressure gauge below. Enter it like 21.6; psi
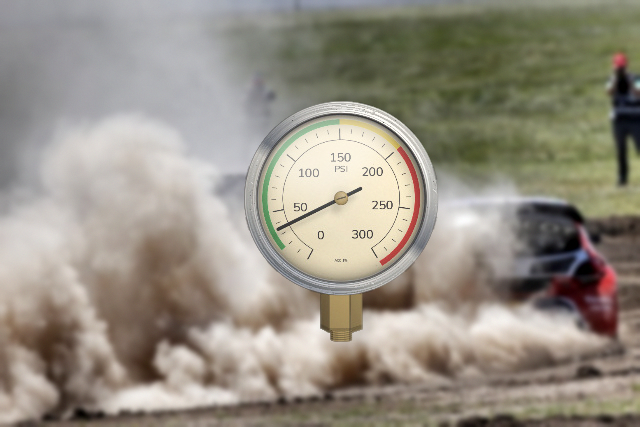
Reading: 35; psi
